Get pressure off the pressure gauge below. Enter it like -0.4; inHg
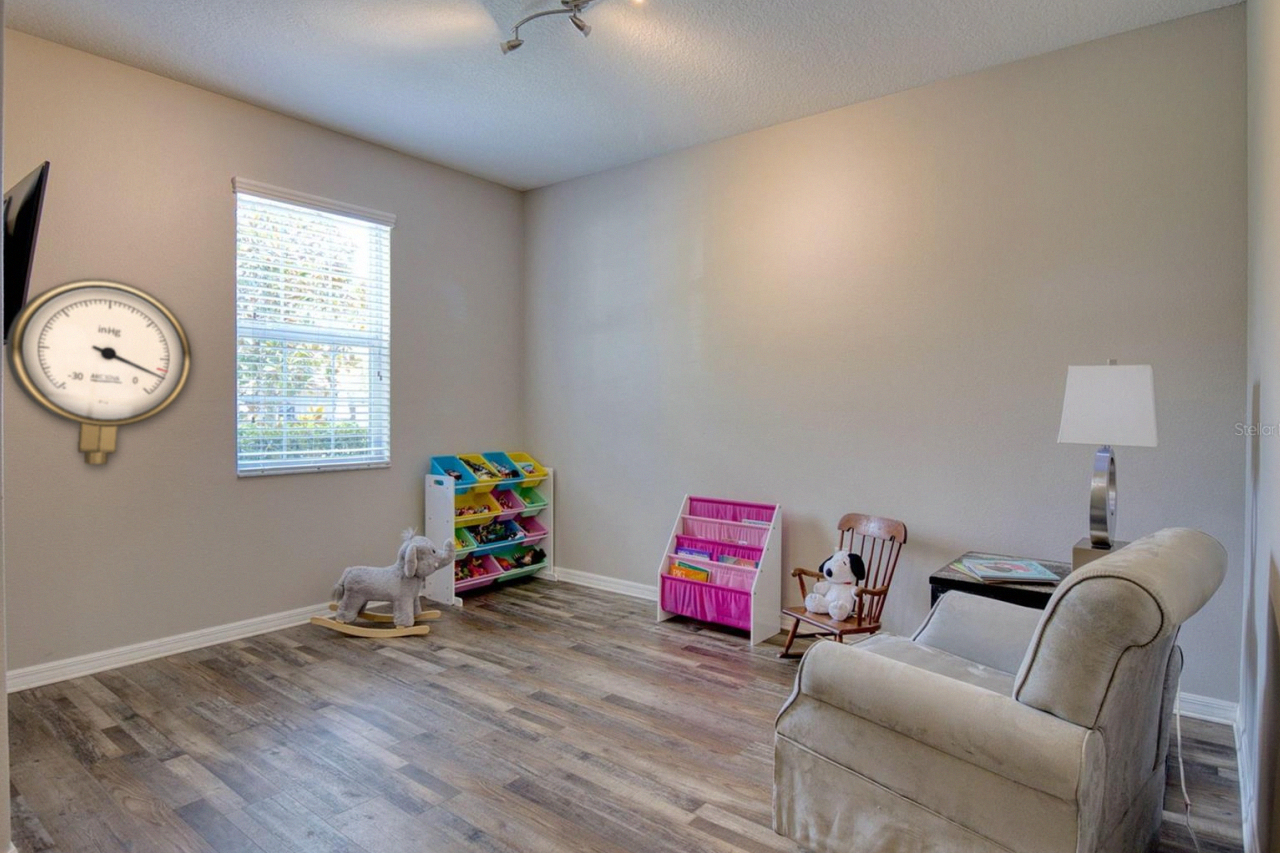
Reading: -2.5; inHg
